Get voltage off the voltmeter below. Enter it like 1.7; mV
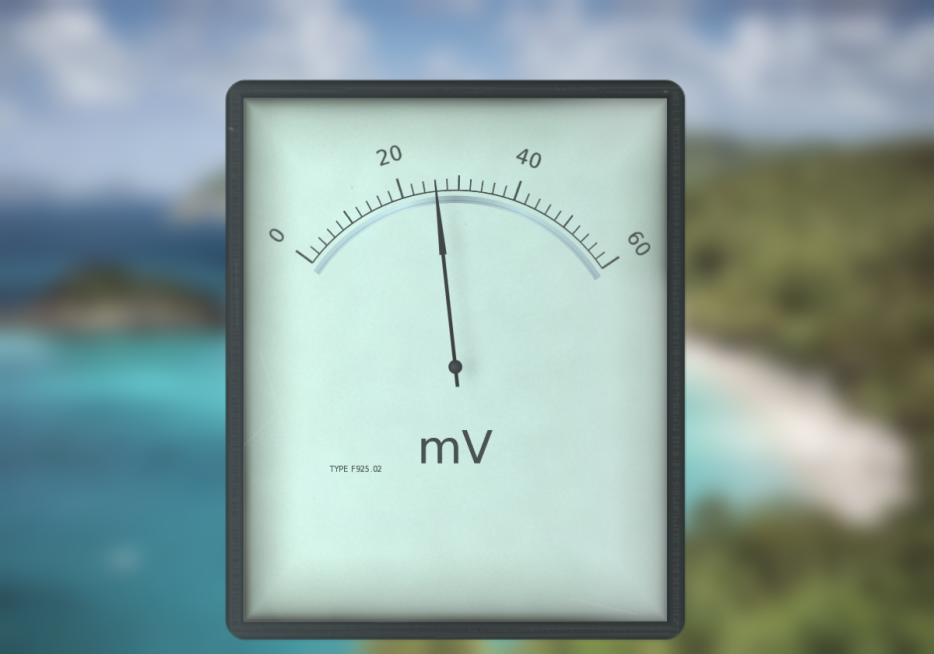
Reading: 26; mV
